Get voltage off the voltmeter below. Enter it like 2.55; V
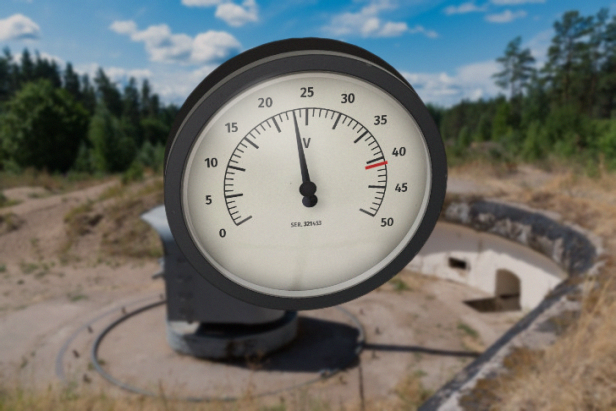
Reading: 23; V
